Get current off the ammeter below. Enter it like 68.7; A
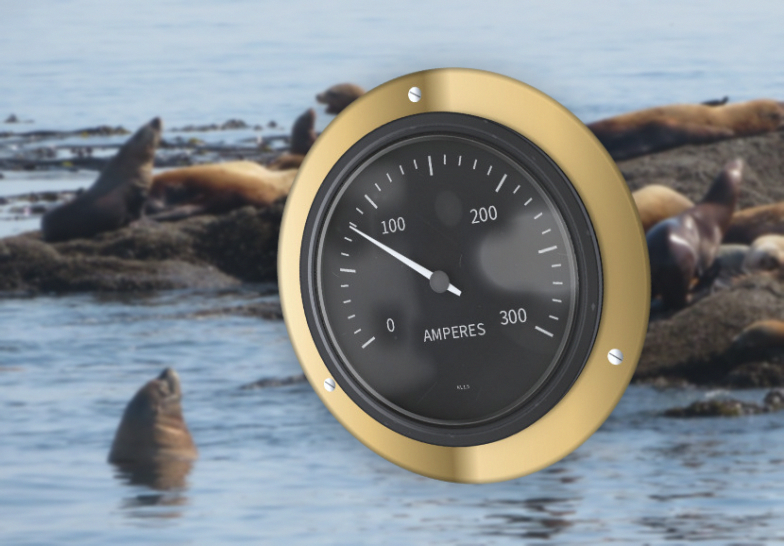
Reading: 80; A
